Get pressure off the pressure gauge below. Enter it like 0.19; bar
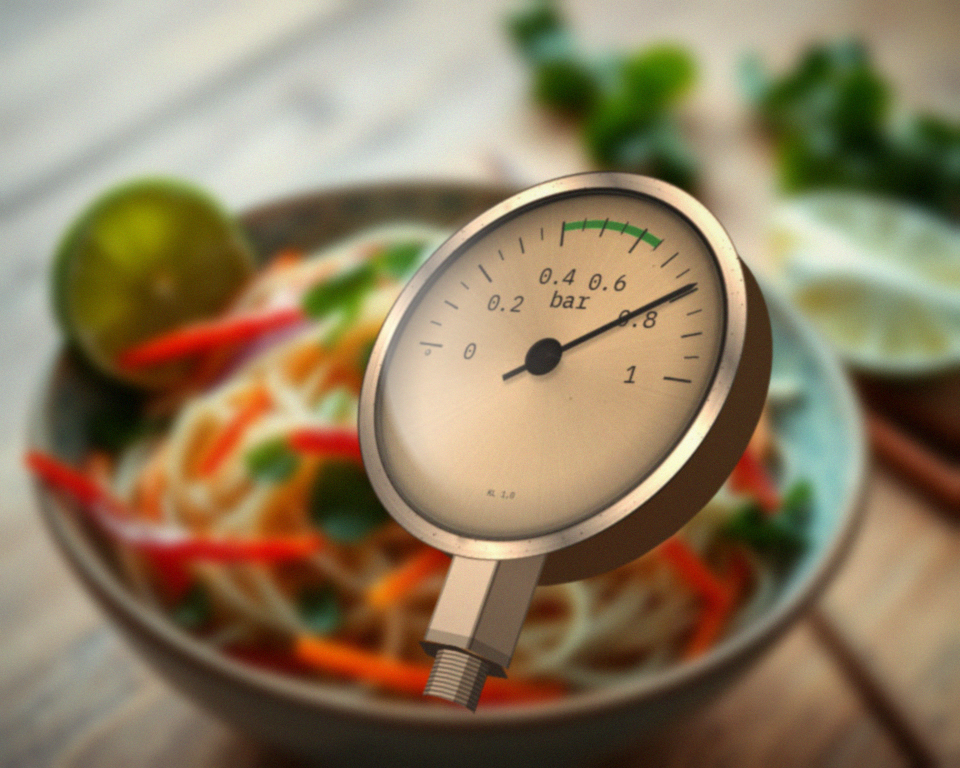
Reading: 0.8; bar
